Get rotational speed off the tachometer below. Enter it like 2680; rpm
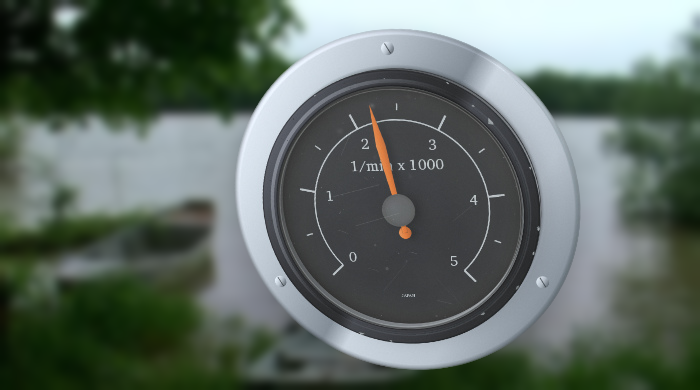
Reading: 2250; rpm
